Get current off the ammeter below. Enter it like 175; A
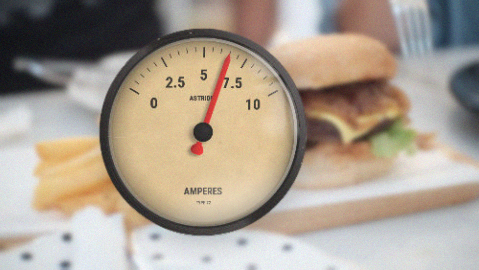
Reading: 6.5; A
